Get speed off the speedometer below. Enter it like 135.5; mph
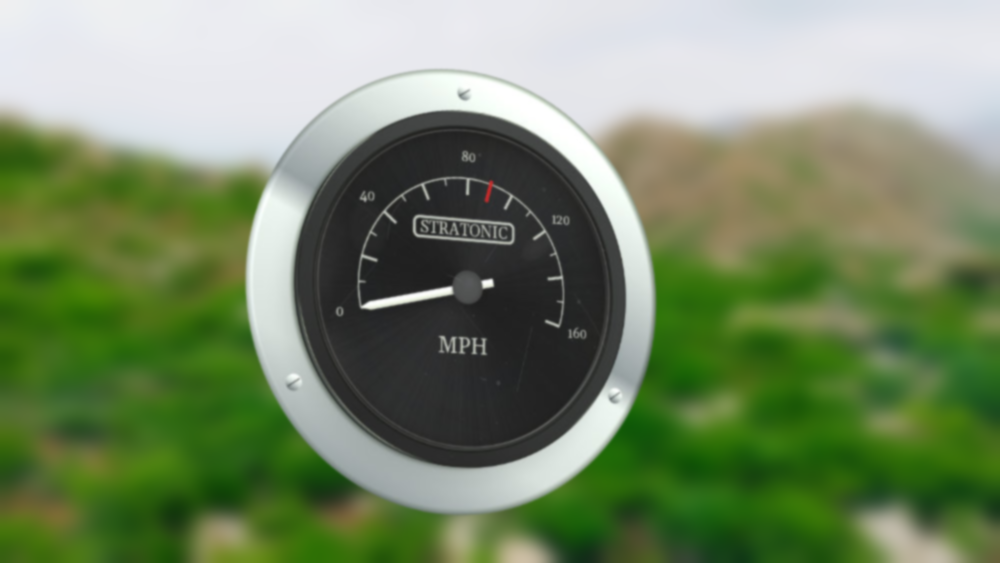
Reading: 0; mph
